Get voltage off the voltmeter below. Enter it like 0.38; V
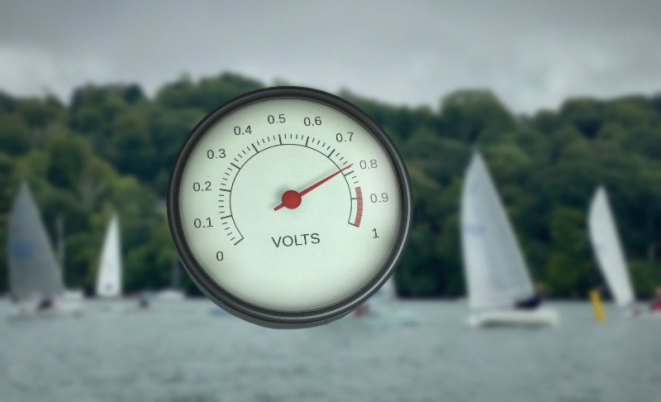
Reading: 0.78; V
